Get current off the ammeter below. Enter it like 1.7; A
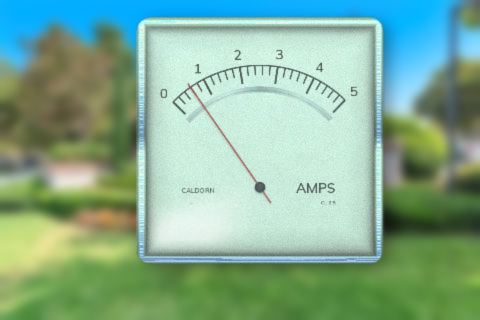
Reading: 0.6; A
